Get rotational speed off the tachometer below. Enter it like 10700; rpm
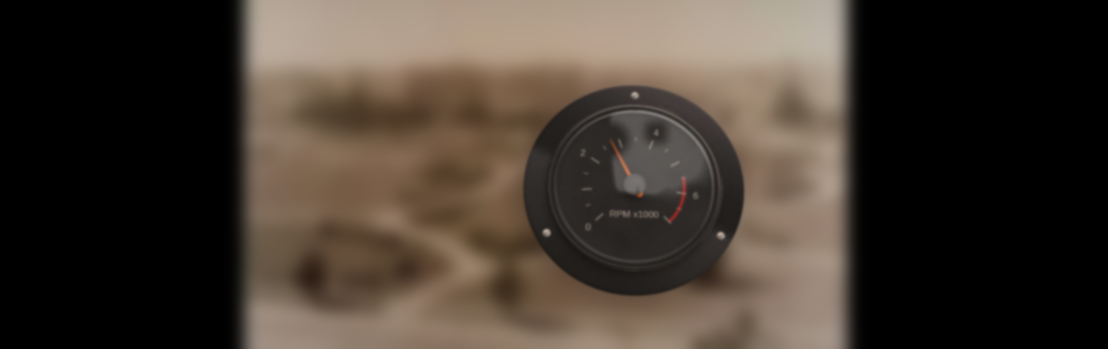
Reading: 2750; rpm
